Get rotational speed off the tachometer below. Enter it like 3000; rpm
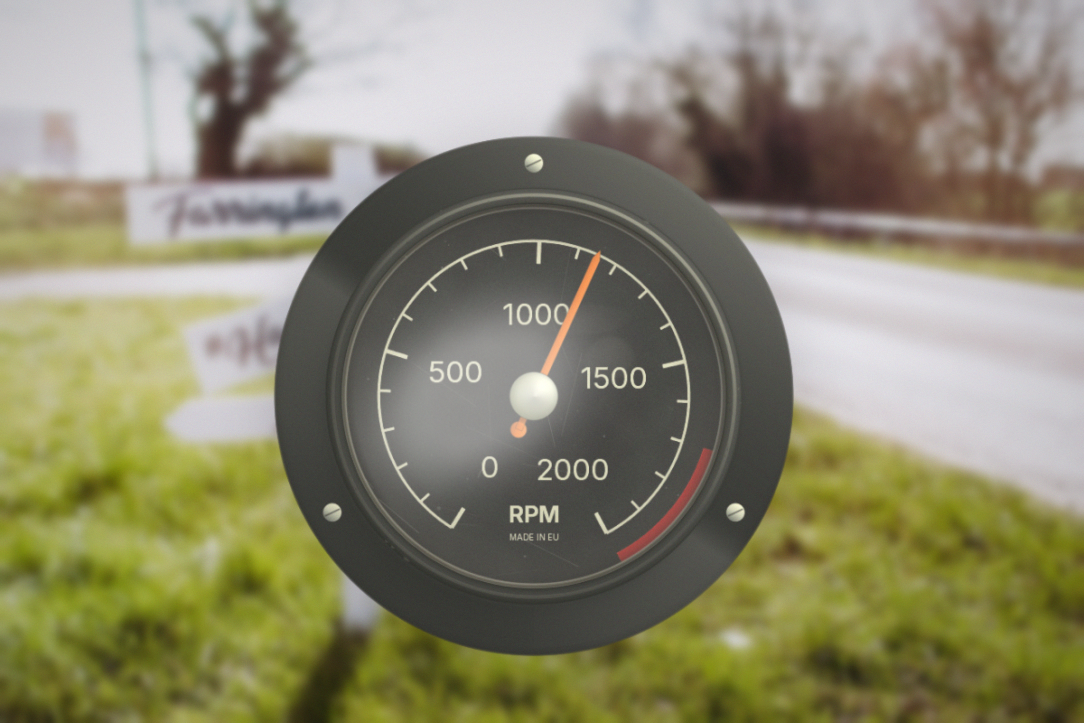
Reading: 1150; rpm
